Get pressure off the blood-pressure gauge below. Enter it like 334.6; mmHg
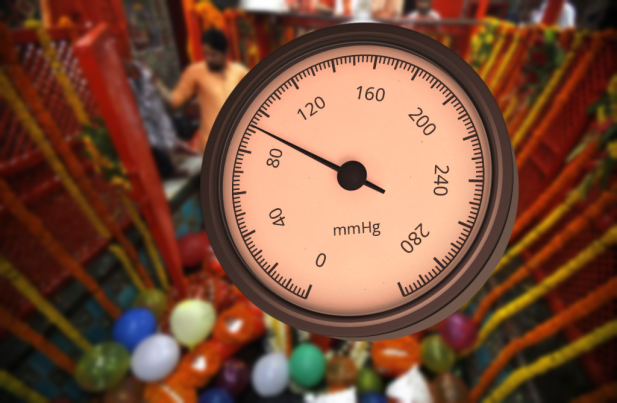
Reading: 92; mmHg
